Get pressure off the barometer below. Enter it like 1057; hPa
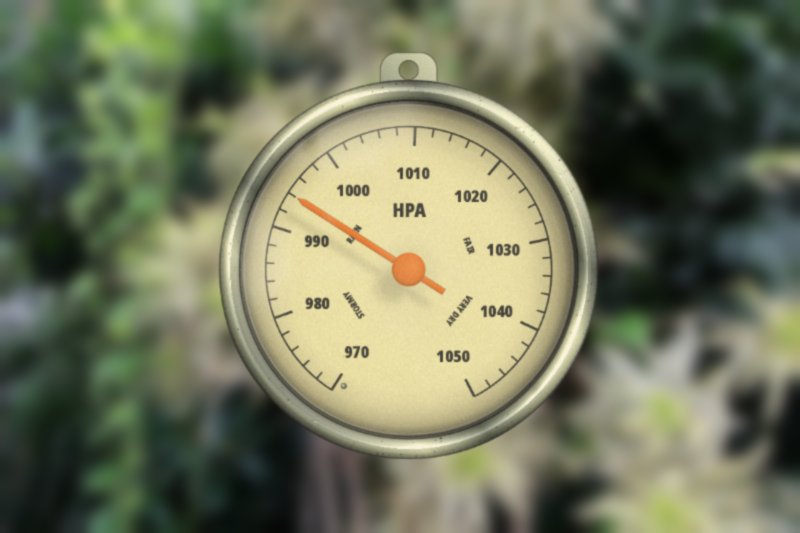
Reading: 994; hPa
